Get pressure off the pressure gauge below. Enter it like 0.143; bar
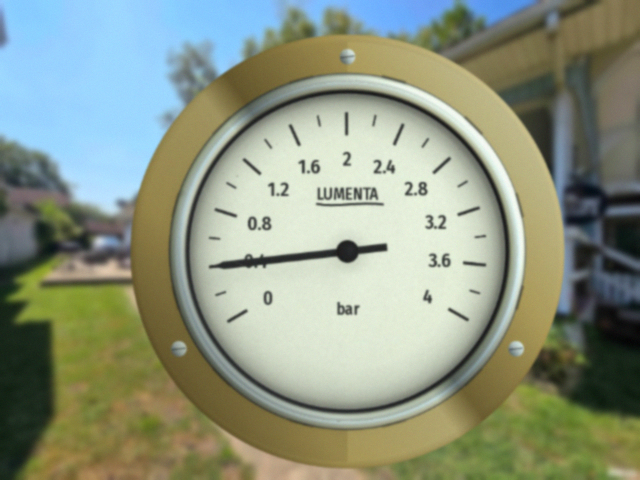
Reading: 0.4; bar
